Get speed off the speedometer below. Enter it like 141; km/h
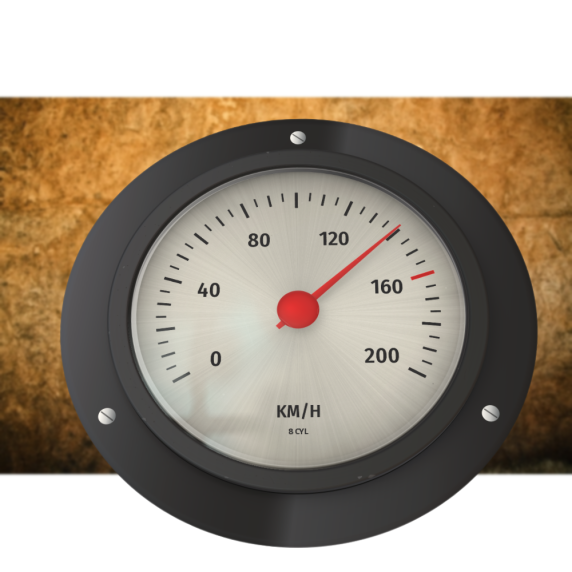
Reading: 140; km/h
